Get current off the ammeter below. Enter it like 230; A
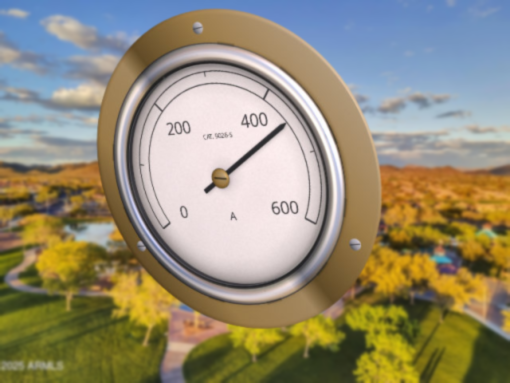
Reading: 450; A
